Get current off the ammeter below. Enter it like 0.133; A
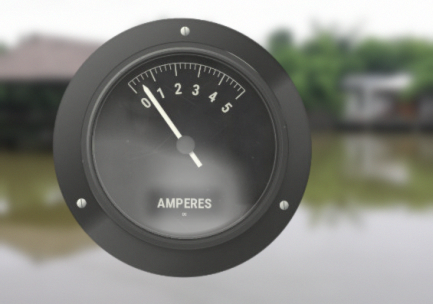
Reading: 0.4; A
